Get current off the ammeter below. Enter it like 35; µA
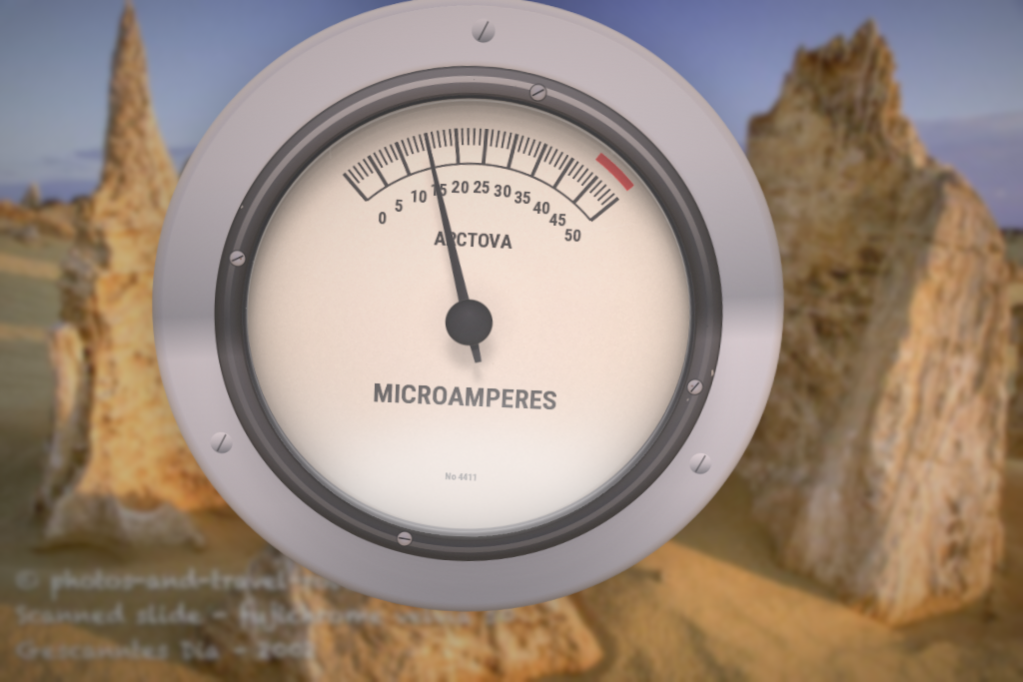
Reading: 15; µA
